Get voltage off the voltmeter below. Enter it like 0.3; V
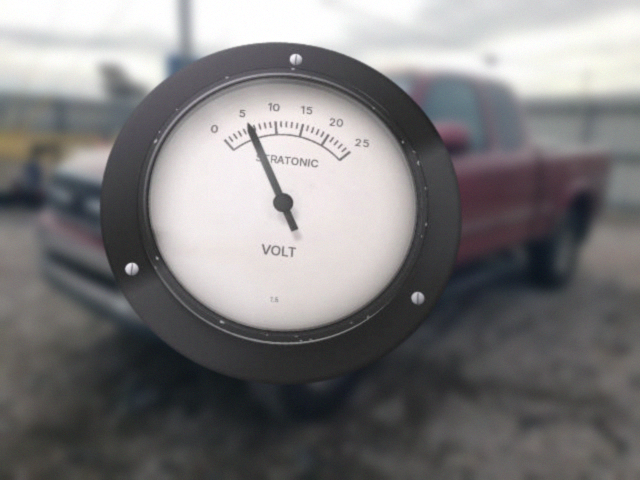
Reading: 5; V
